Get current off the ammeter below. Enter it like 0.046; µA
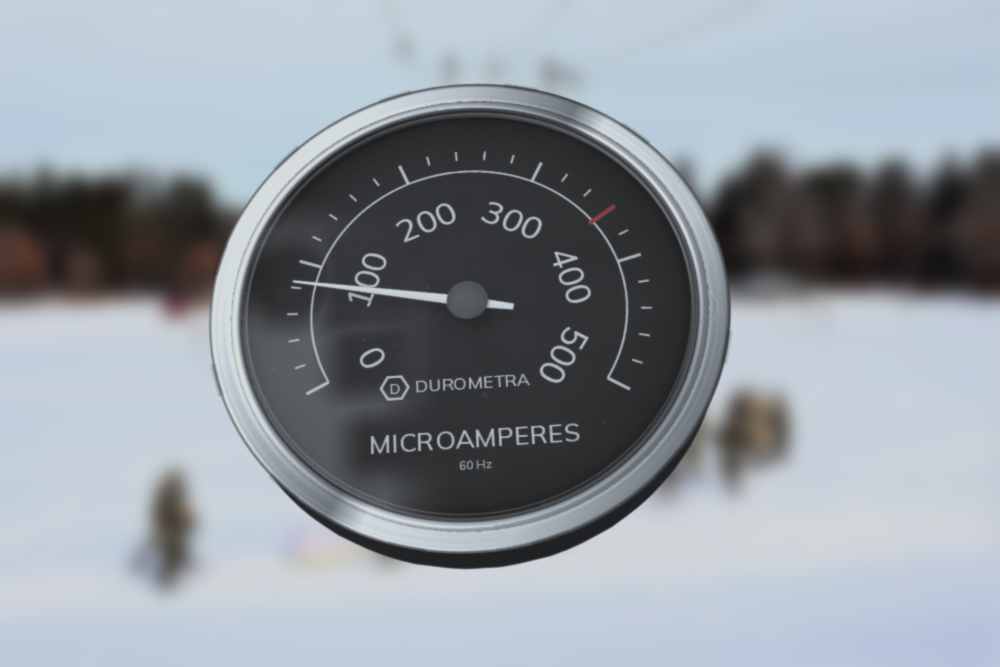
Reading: 80; µA
